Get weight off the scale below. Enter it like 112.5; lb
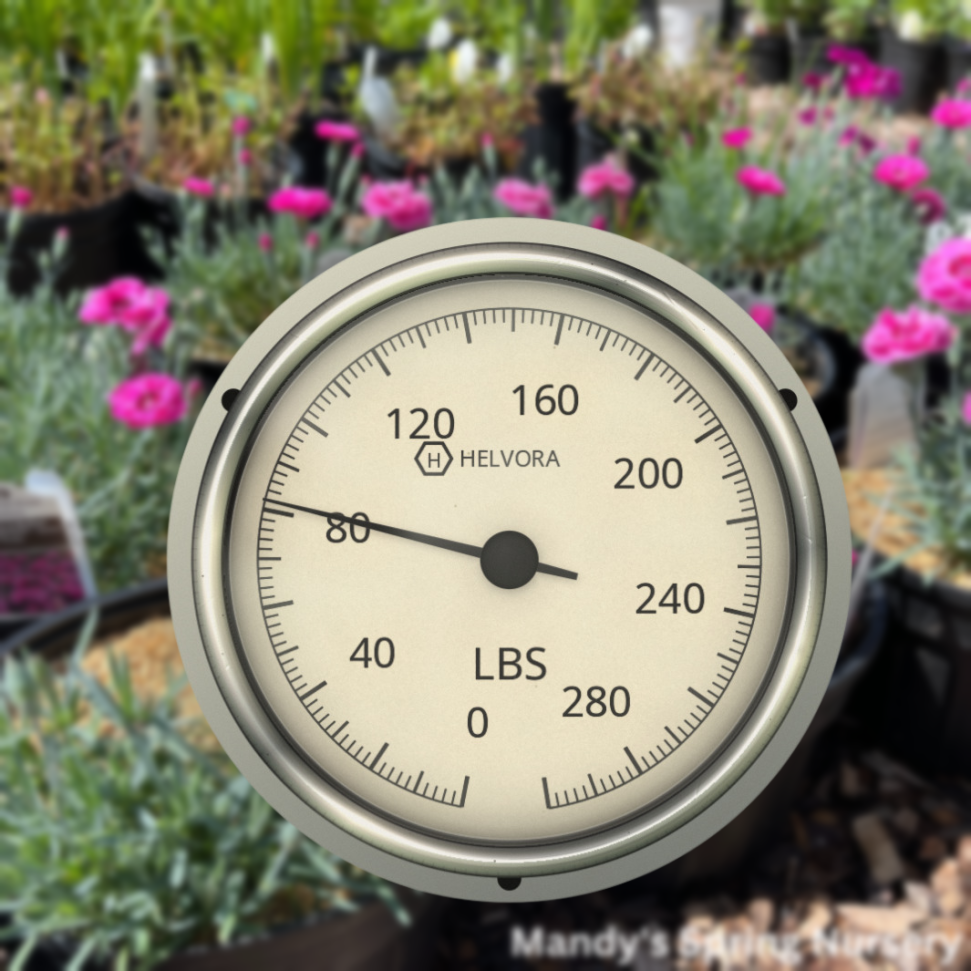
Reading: 82; lb
